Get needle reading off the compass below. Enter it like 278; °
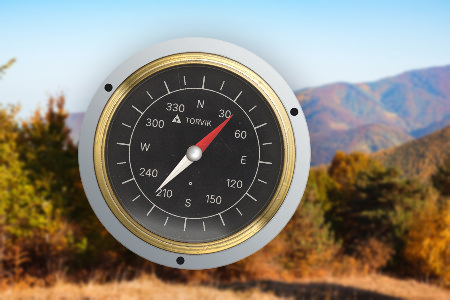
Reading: 37.5; °
